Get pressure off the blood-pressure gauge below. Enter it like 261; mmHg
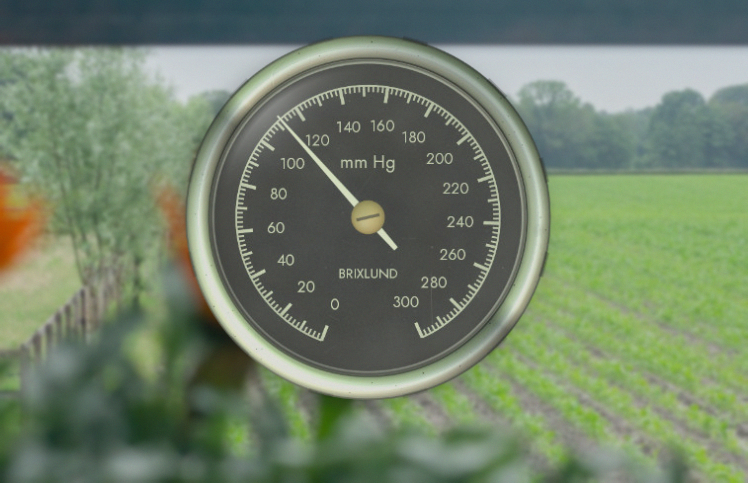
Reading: 112; mmHg
